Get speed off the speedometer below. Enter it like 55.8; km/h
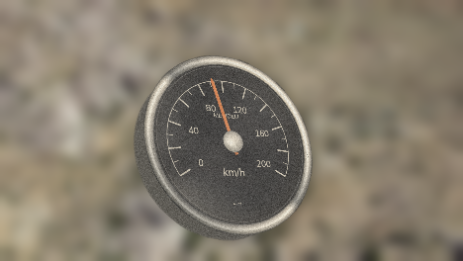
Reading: 90; km/h
